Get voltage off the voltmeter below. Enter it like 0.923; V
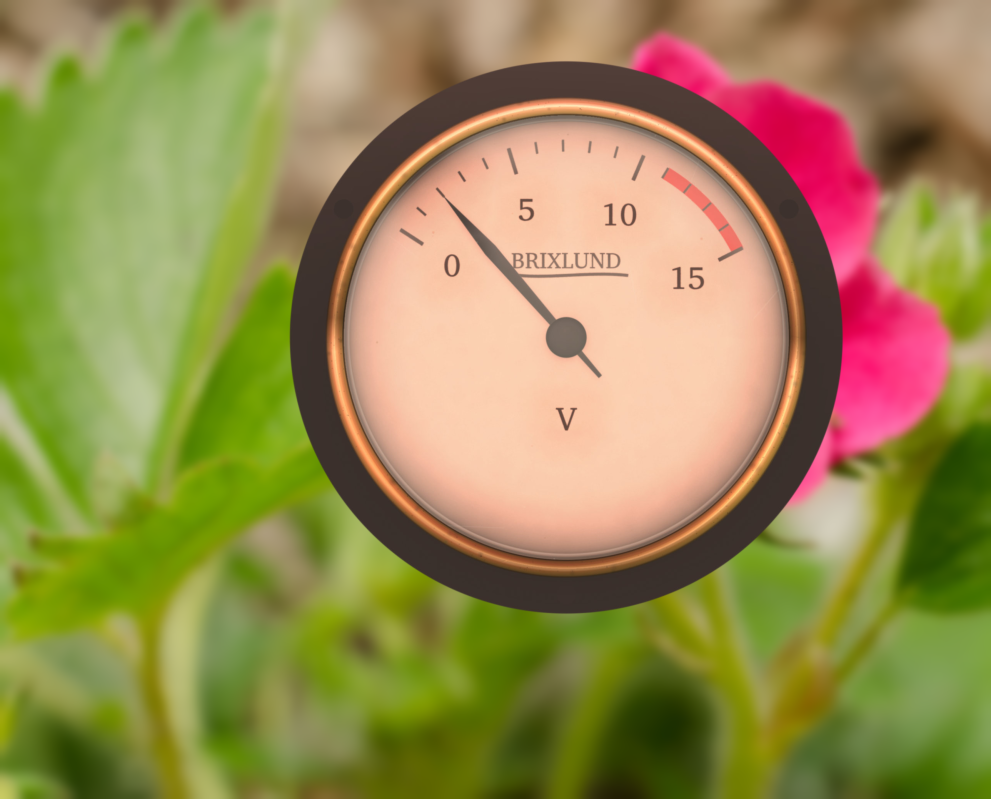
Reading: 2; V
